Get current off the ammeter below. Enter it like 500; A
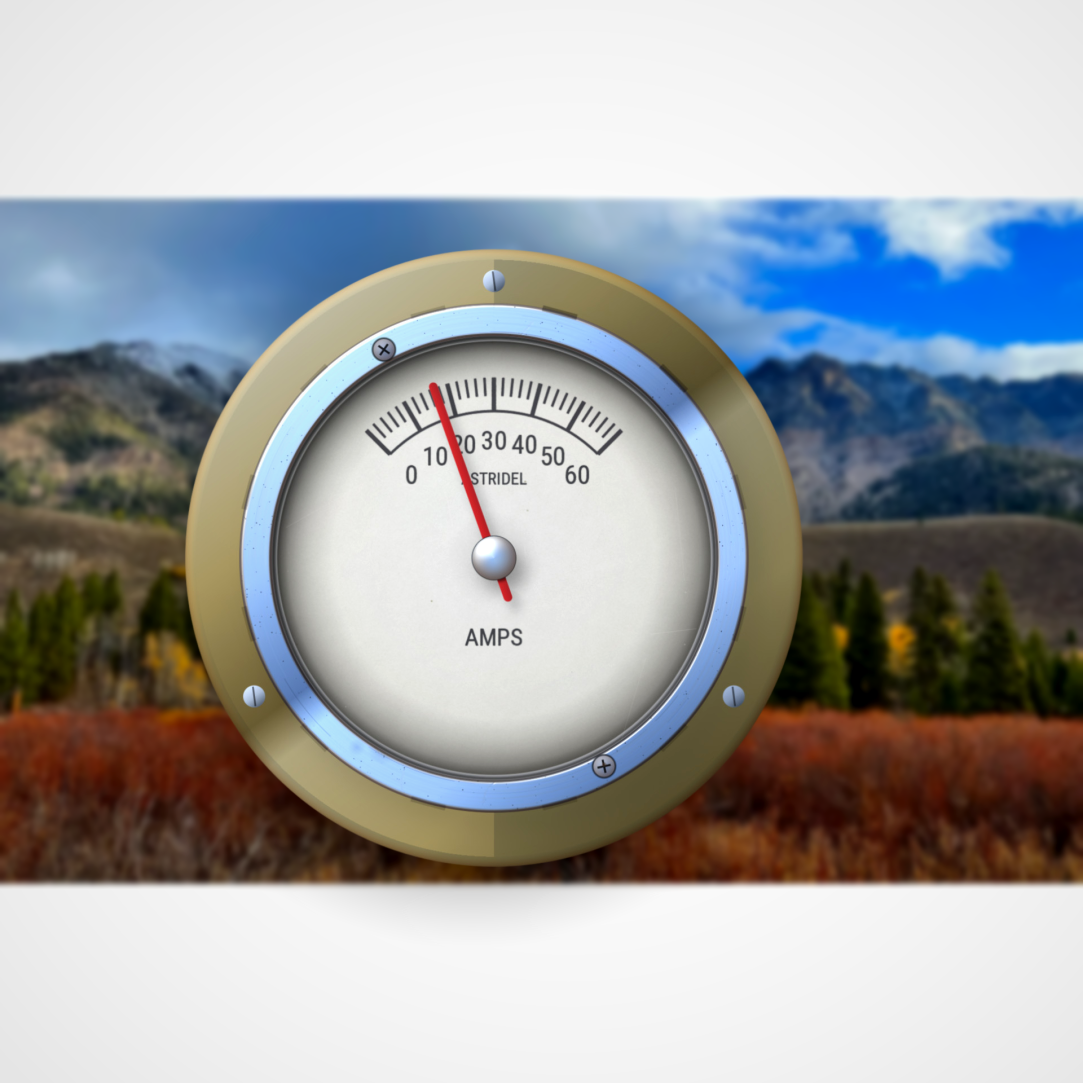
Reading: 17; A
